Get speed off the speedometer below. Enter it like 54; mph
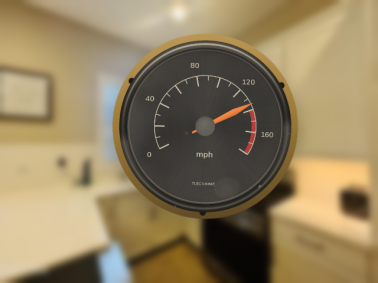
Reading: 135; mph
